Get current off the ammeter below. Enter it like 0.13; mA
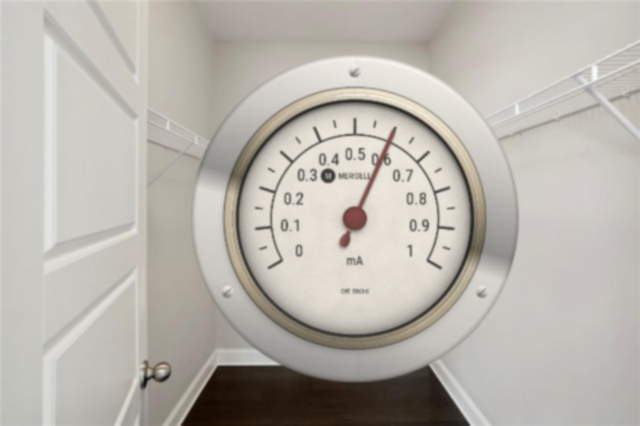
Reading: 0.6; mA
